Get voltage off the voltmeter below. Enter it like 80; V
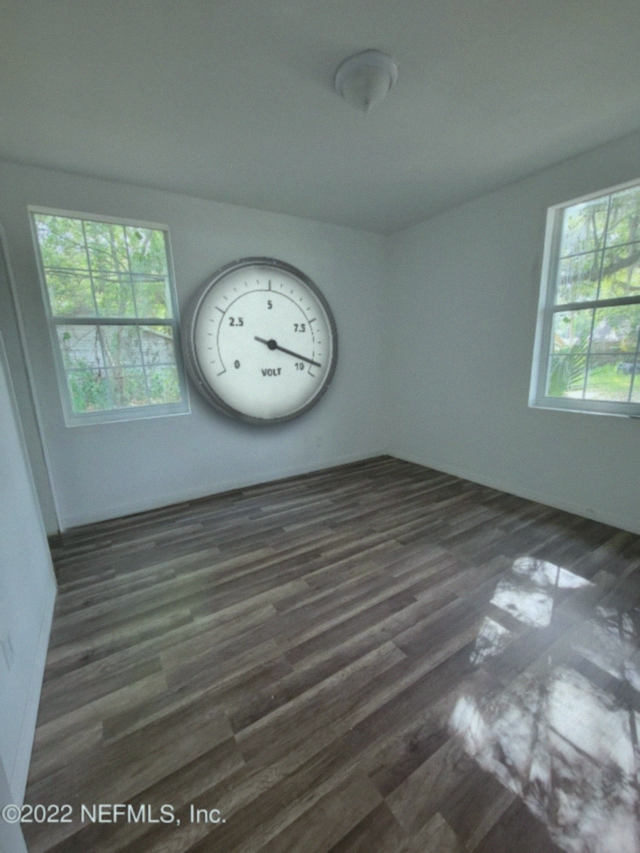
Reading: 9.5; V
